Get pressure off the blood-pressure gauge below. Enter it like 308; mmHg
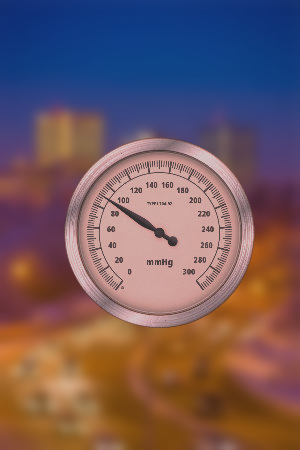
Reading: 90; mmHg
